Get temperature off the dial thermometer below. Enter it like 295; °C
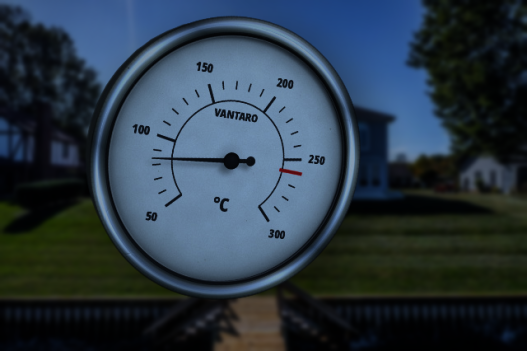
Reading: 85; °C
